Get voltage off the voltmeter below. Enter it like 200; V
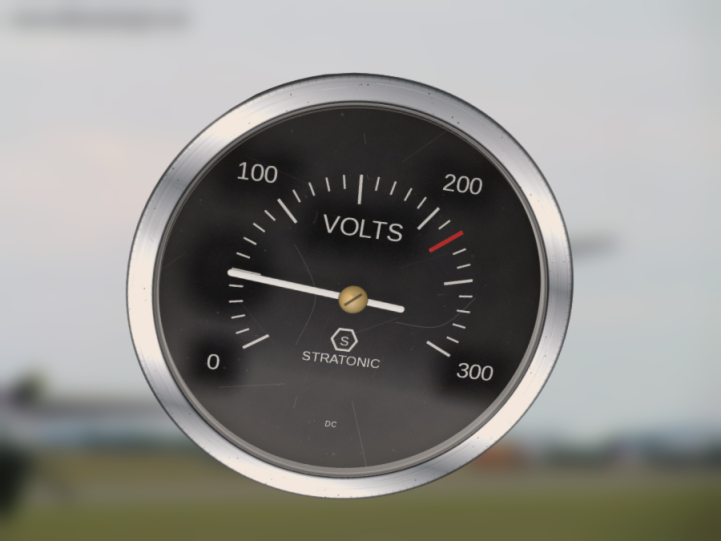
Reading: 50; V
